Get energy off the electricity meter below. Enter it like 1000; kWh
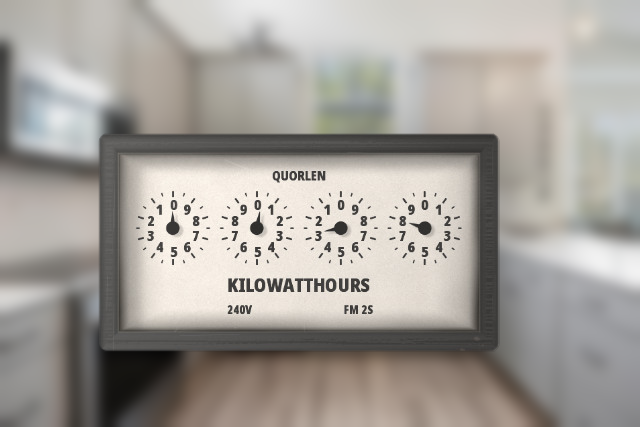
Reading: 28; kWh
